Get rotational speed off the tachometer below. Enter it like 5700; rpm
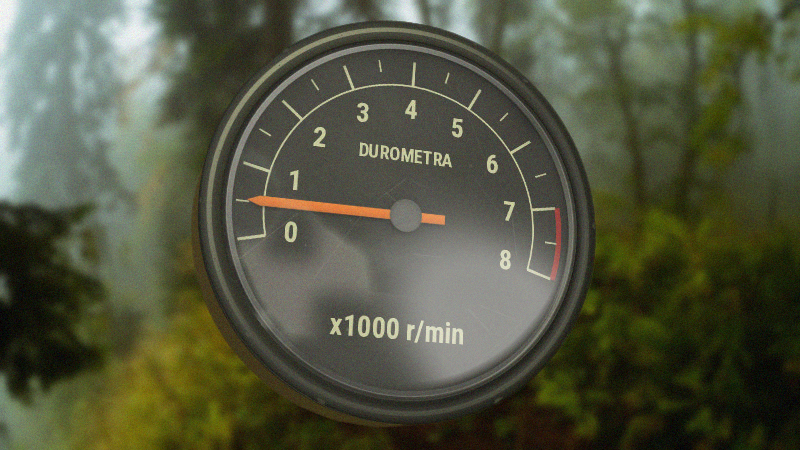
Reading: 500; rpm
